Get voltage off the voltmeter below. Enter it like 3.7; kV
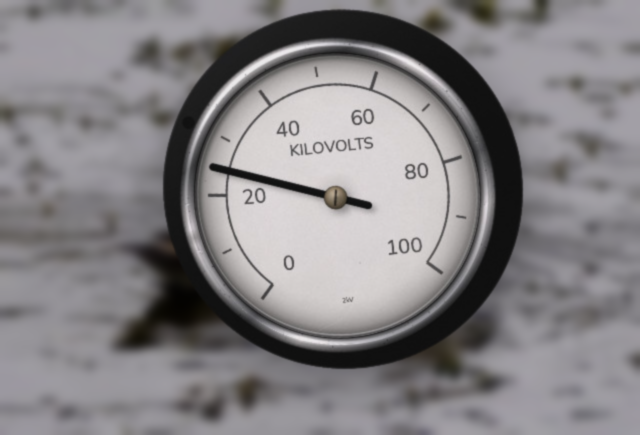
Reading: 25; kV
